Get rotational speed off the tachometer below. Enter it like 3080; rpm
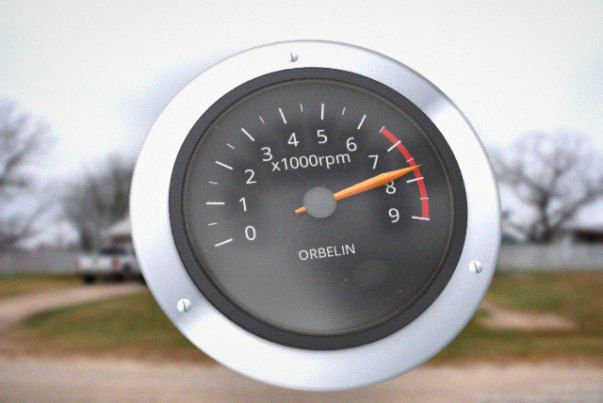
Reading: 7750; rpm
